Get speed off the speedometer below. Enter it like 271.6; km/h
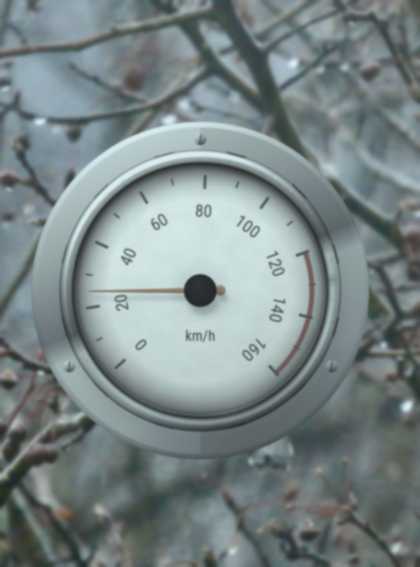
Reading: 25; km/h
